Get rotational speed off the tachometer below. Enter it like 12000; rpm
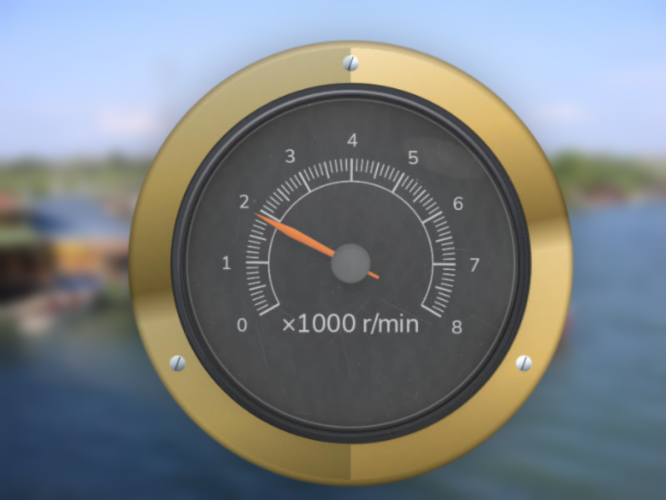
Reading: 1900; rpm
